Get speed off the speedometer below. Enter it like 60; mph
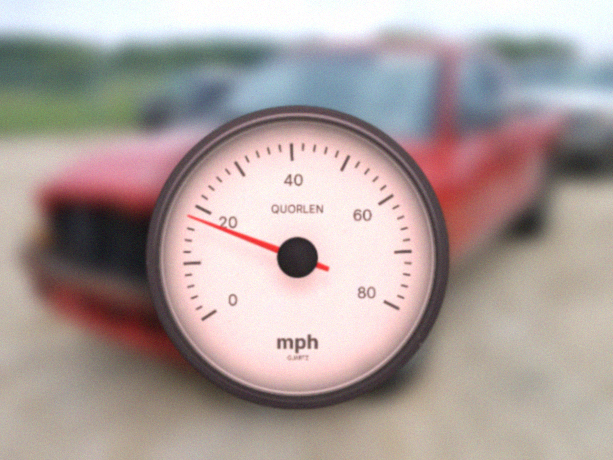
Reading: 18; mph
